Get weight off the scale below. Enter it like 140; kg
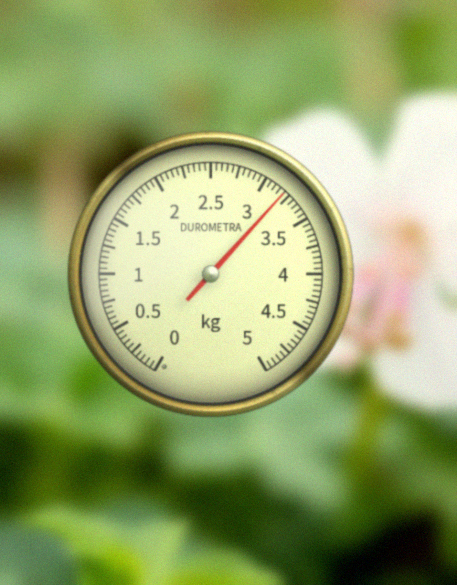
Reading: 3.2; kg
